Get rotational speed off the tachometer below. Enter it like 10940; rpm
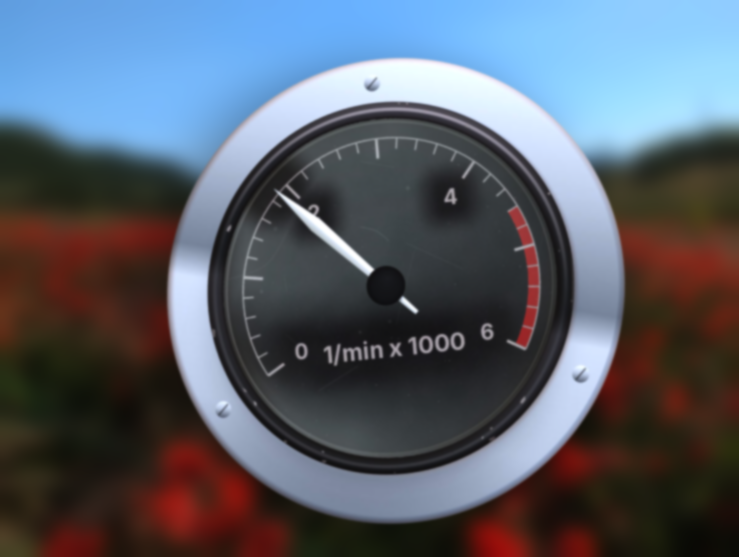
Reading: 1900; rpm
